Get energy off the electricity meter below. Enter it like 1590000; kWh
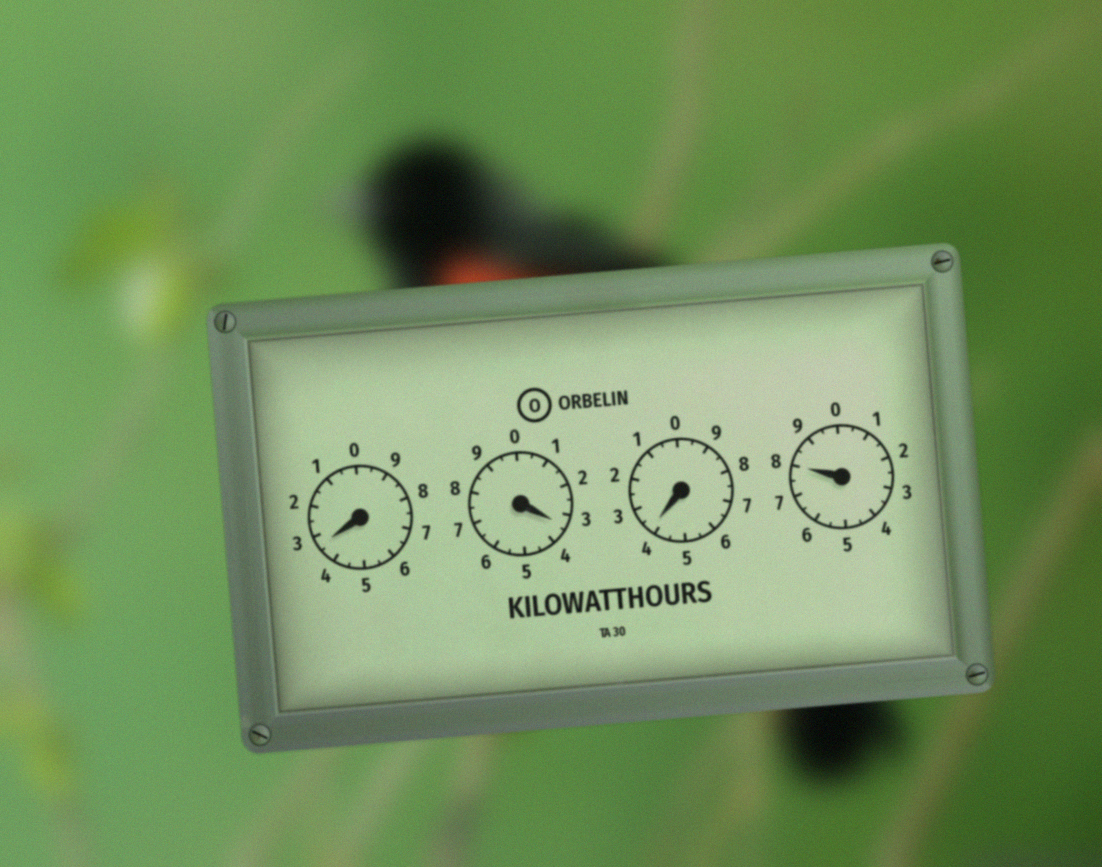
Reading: 3338; kWh
